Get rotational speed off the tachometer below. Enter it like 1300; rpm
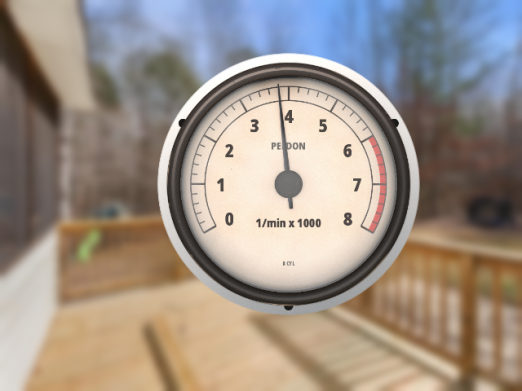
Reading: 3800; rpm
